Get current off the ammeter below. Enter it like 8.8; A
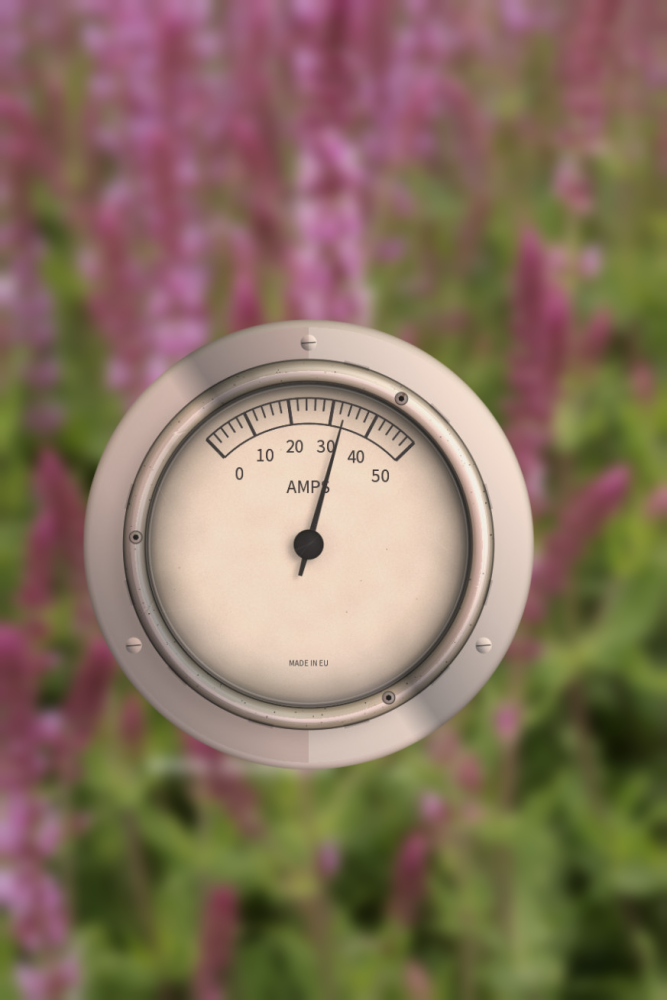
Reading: 33; A
